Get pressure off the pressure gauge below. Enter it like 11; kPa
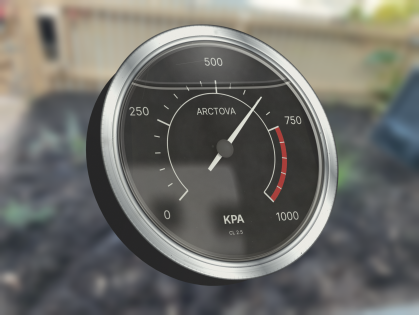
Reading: 650; kPa
